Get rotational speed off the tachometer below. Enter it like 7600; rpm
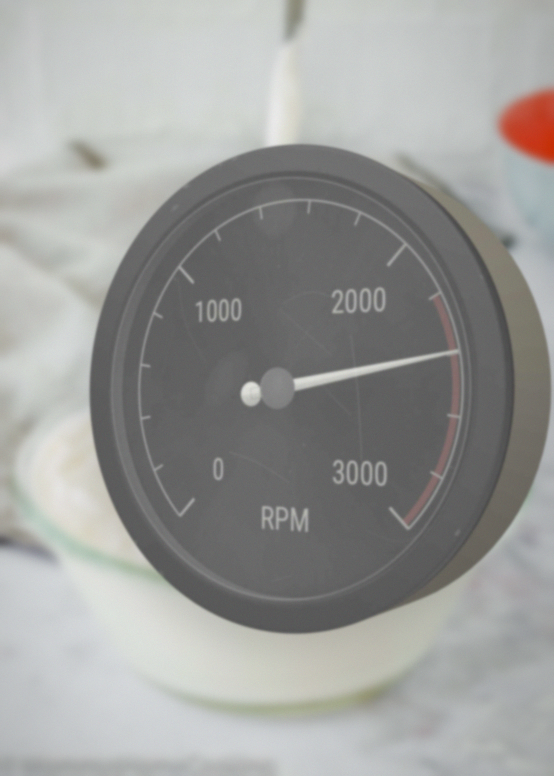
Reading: 2400; rpm
